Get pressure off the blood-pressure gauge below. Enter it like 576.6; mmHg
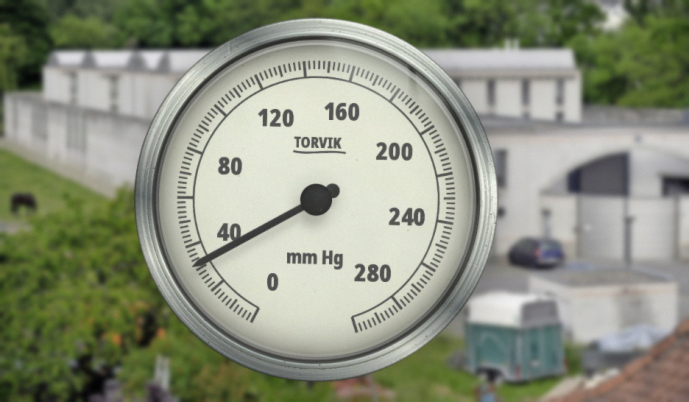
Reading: 32; mmHg
